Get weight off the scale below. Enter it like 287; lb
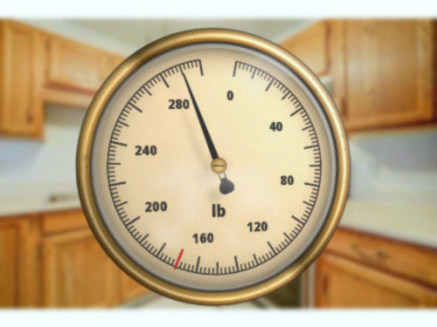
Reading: 290; lb
